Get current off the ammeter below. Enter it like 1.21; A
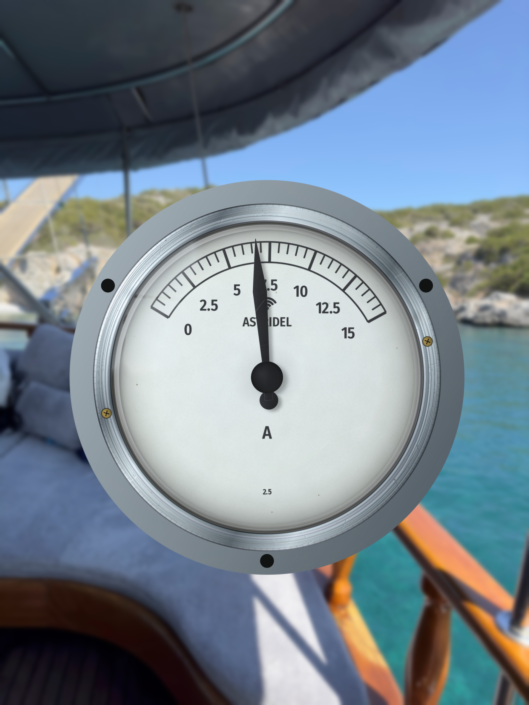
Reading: 6.75; A
